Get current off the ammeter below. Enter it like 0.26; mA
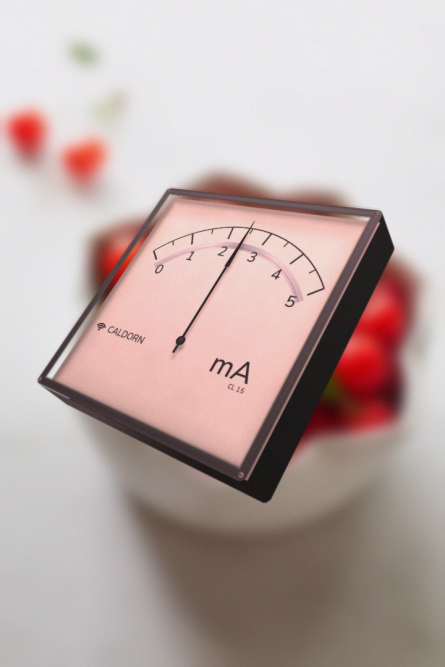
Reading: 2.5; mA
